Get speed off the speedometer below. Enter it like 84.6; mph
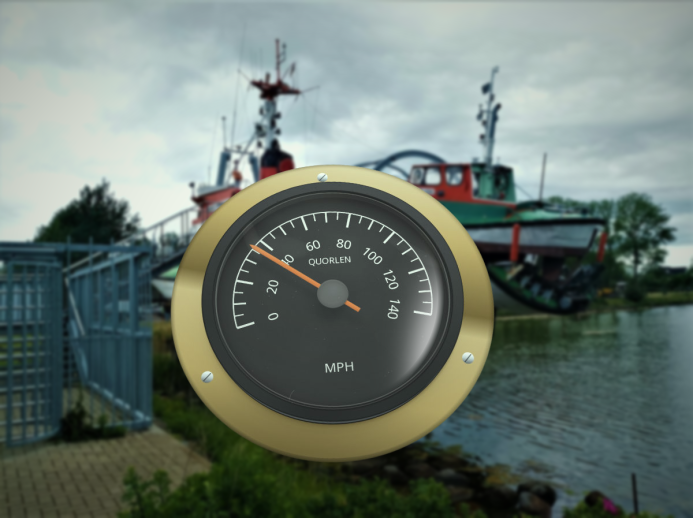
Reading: 35; mph
